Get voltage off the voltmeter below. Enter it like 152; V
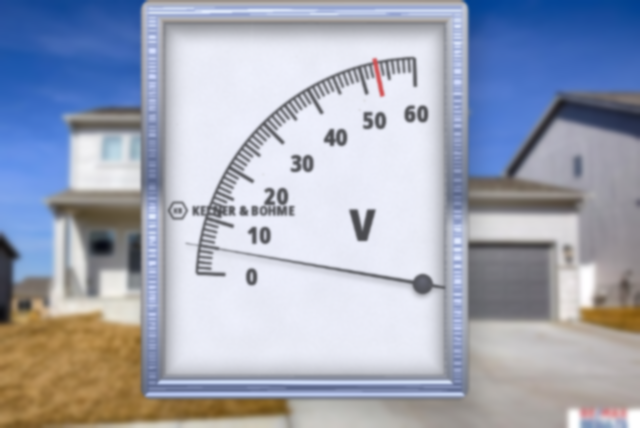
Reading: 5; V
